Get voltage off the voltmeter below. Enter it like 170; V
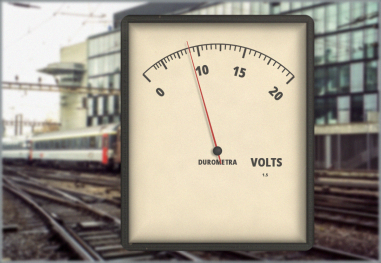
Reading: 9; V
